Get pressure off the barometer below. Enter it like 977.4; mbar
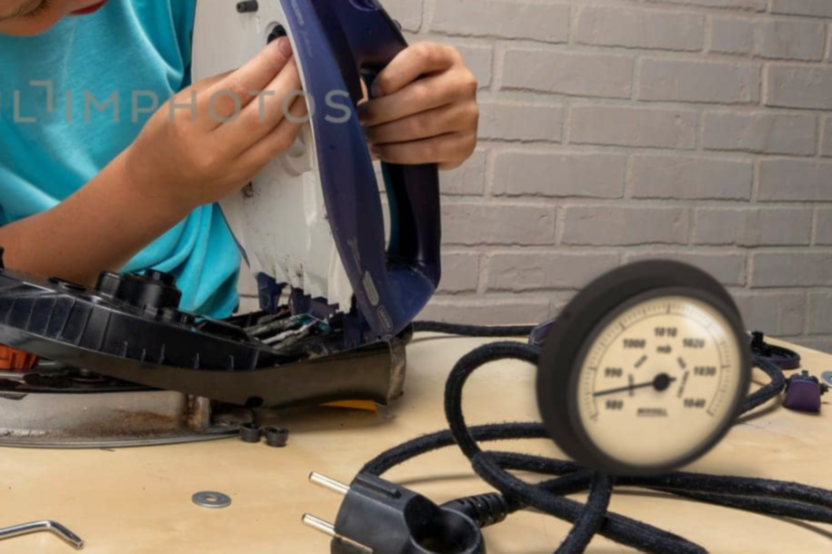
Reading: 985; mbar
